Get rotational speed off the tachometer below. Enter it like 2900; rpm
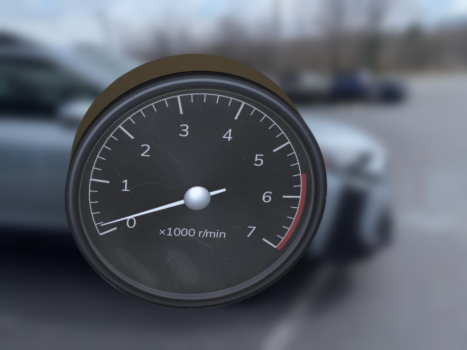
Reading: 200; rpm
